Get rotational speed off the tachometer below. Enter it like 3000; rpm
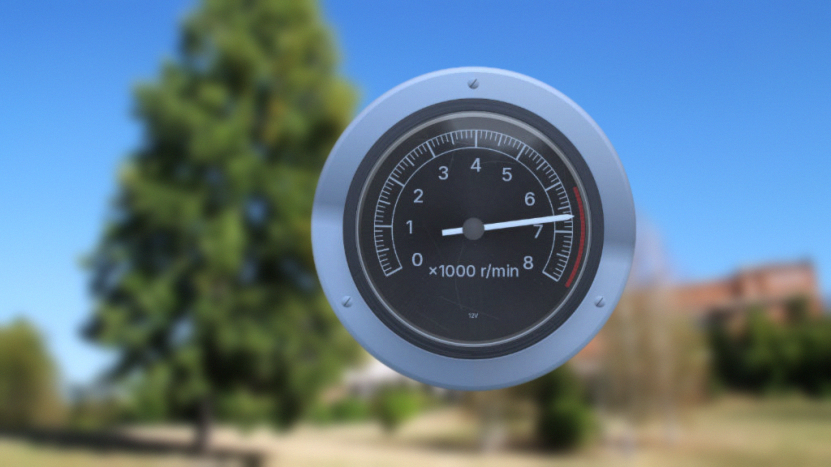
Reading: 6700; rpm
